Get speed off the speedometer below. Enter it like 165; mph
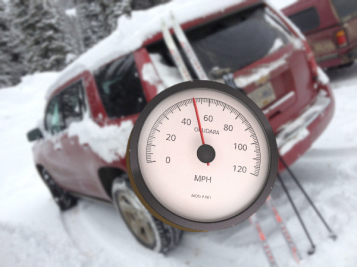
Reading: 50; mph
